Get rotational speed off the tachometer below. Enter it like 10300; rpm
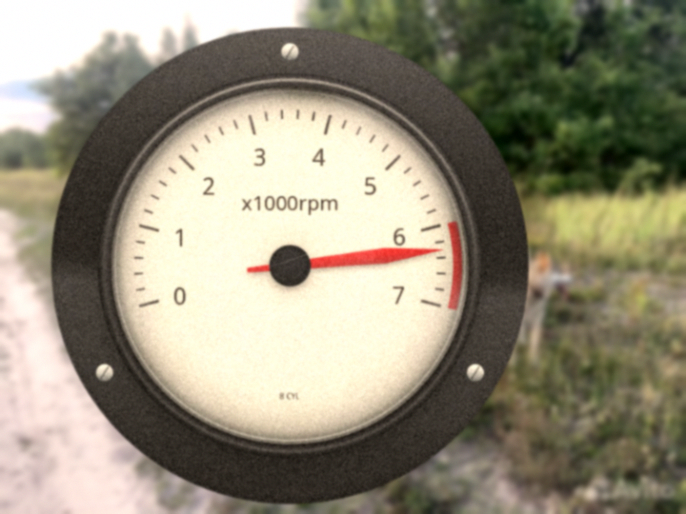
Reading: 6300; rpm
